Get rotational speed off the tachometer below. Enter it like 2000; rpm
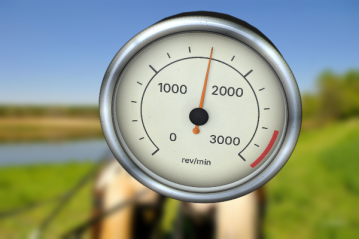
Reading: 1600; rpm
